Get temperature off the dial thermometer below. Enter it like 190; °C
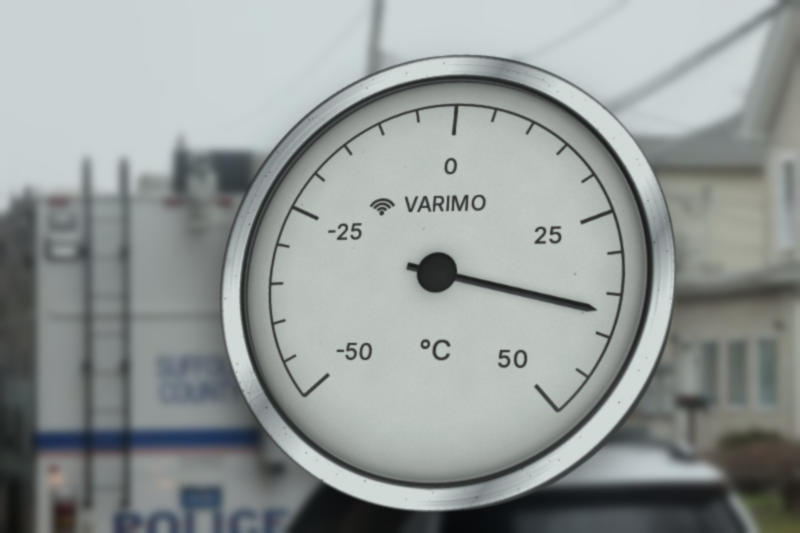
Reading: 37.5; °C
